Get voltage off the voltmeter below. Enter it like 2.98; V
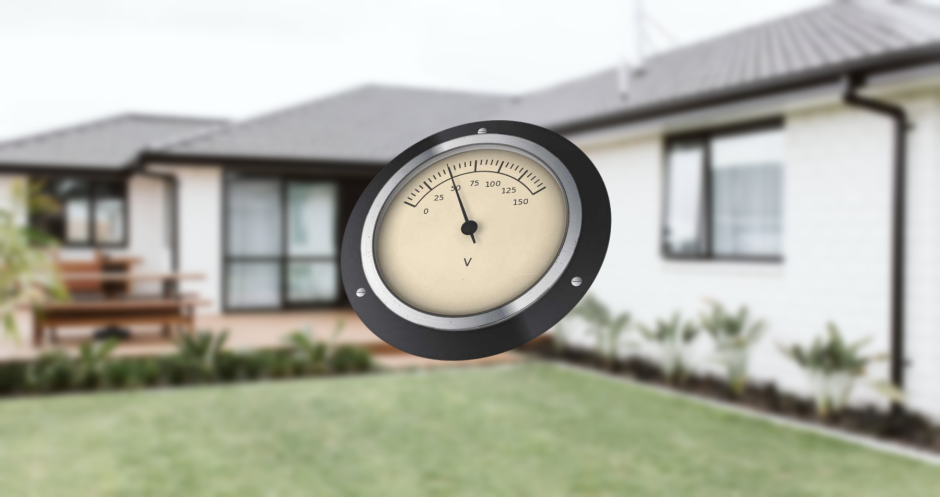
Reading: 50; V
